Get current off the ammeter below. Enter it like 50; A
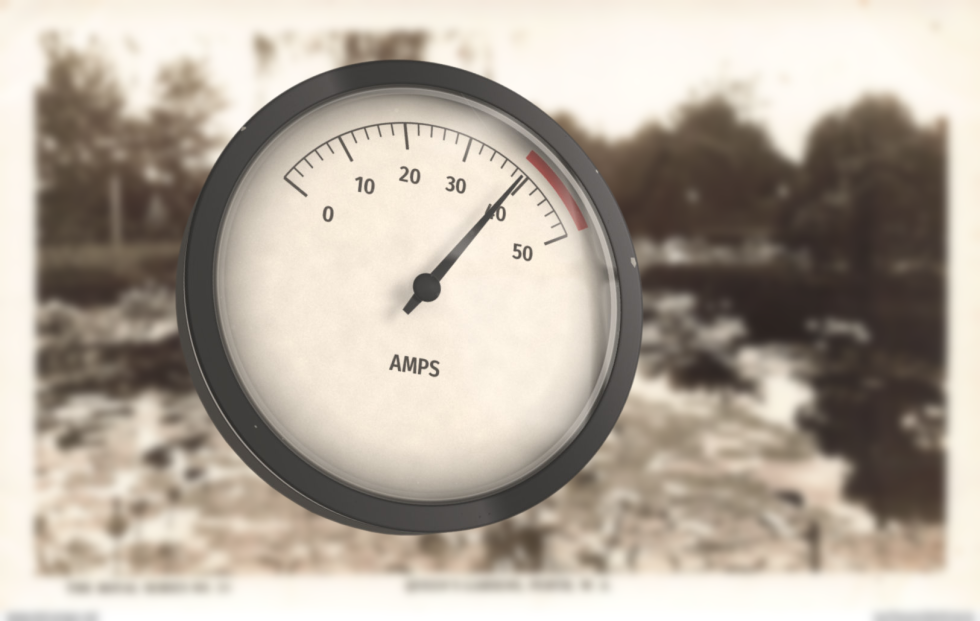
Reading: 39; A
